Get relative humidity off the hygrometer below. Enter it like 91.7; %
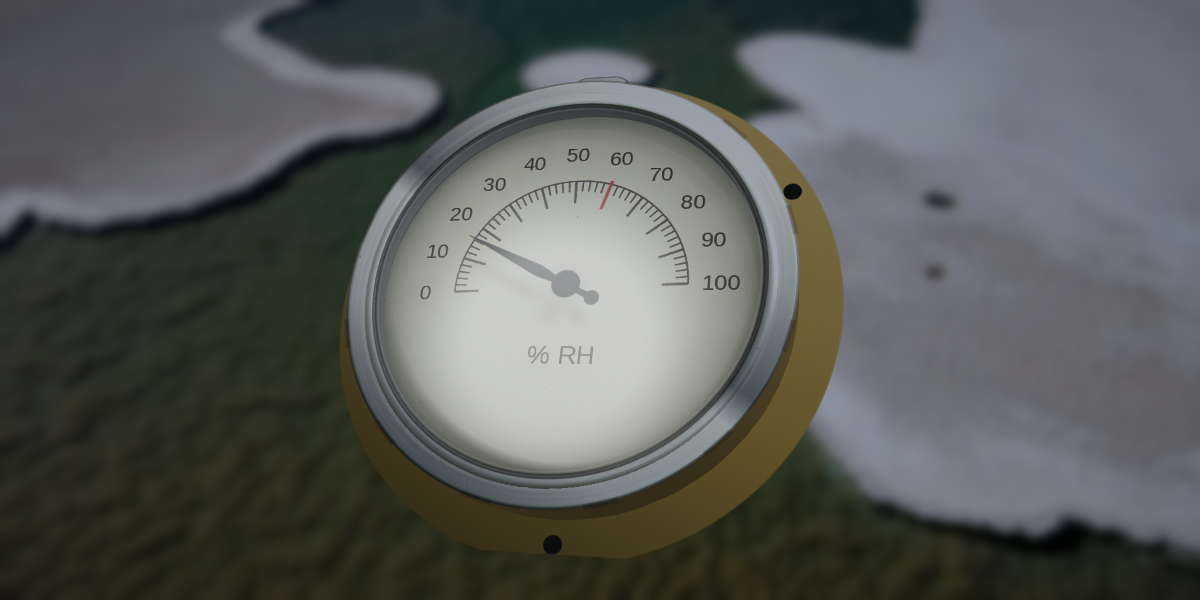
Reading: 16; %
